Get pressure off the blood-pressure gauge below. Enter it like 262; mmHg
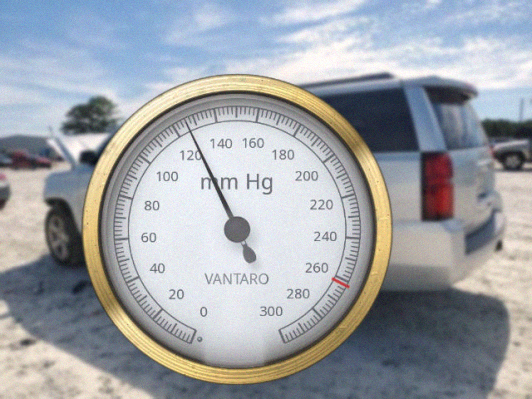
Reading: 126; mmHg
